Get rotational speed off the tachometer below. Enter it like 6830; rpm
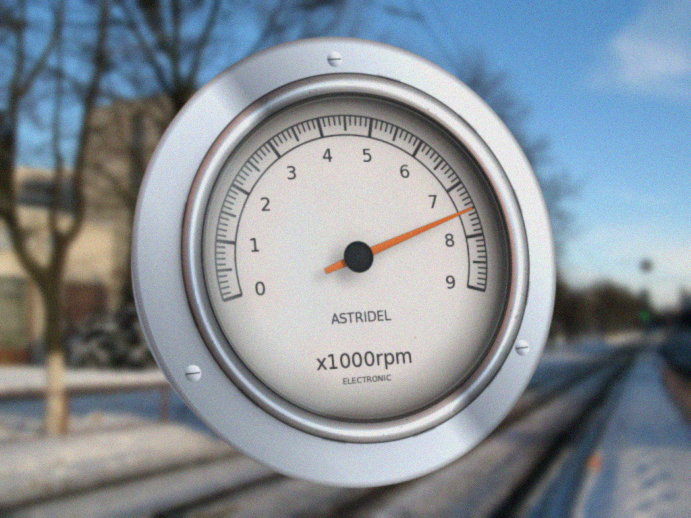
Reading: 7500; rpm
